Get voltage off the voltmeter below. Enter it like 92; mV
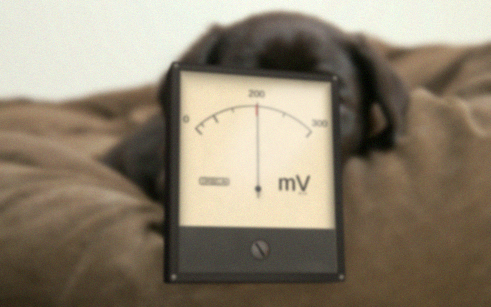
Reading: 200; mV
